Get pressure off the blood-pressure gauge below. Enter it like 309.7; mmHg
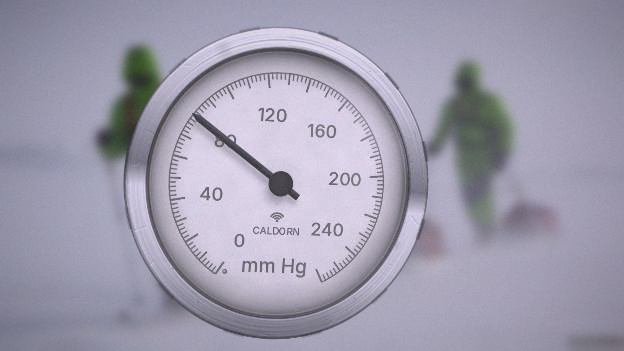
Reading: 80; mmHg
